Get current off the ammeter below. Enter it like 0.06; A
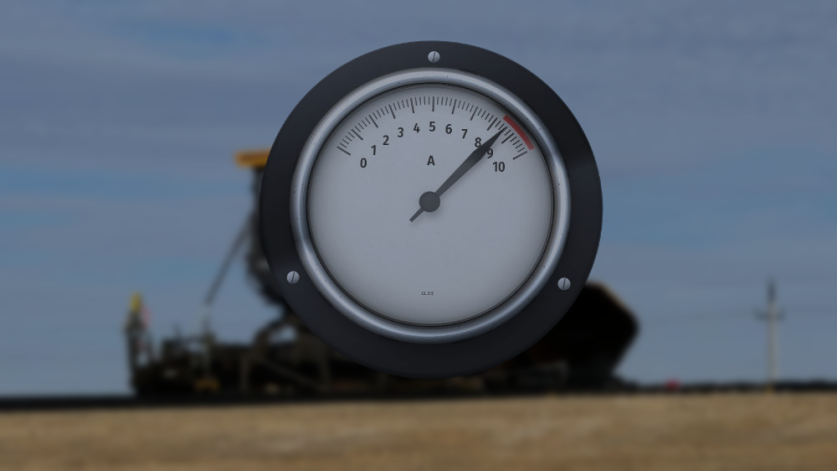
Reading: 8.6; A
